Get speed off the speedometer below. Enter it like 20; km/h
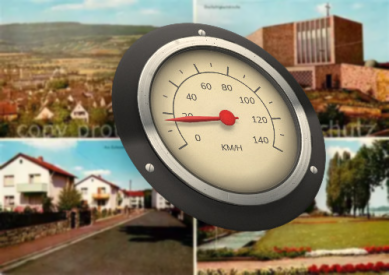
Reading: 15; km/h
